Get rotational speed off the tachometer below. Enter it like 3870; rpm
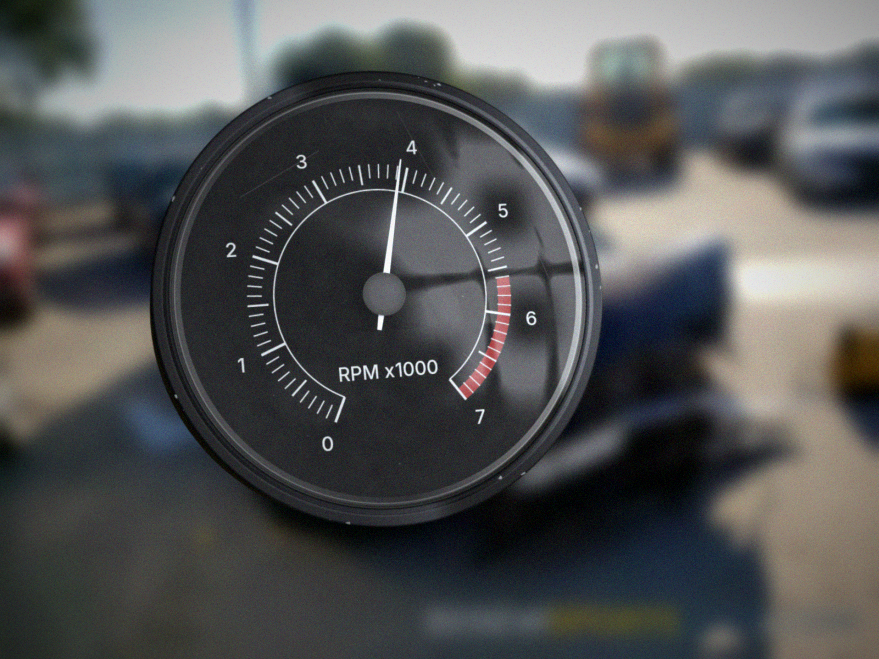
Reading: 3900; rpm
